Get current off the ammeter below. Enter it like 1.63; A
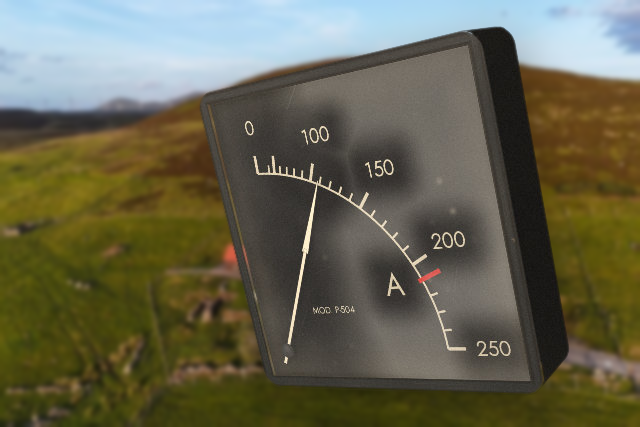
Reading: 110; A
